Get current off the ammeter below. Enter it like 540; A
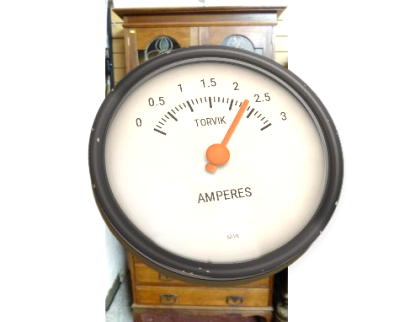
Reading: 2.3; A
